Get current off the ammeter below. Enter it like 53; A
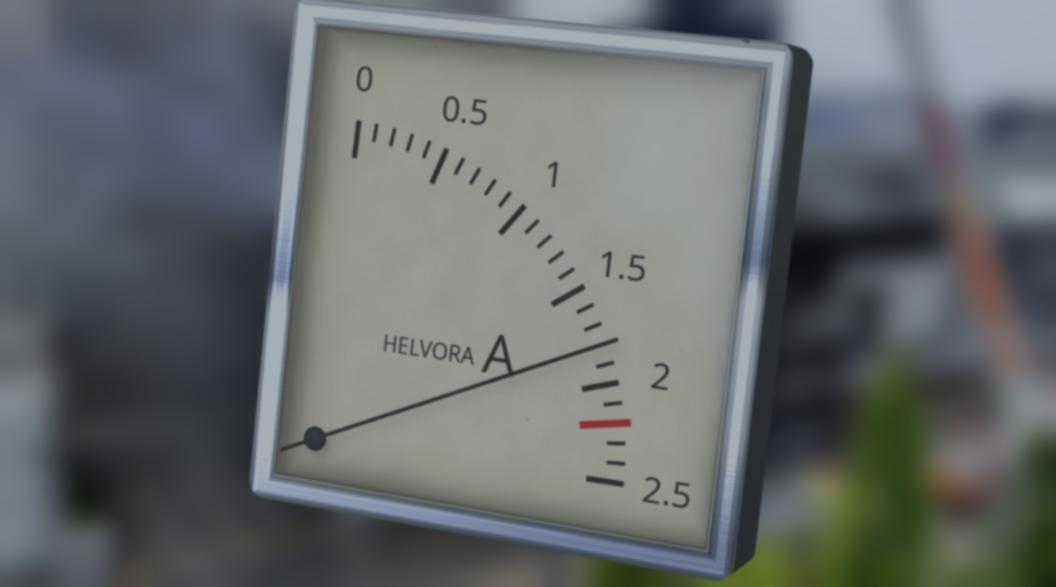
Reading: 1.8; A
